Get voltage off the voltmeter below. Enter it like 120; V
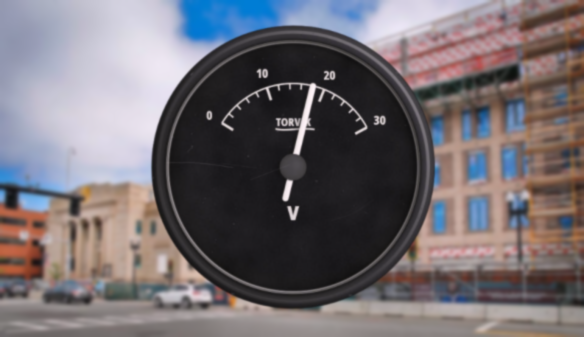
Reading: 18; V
